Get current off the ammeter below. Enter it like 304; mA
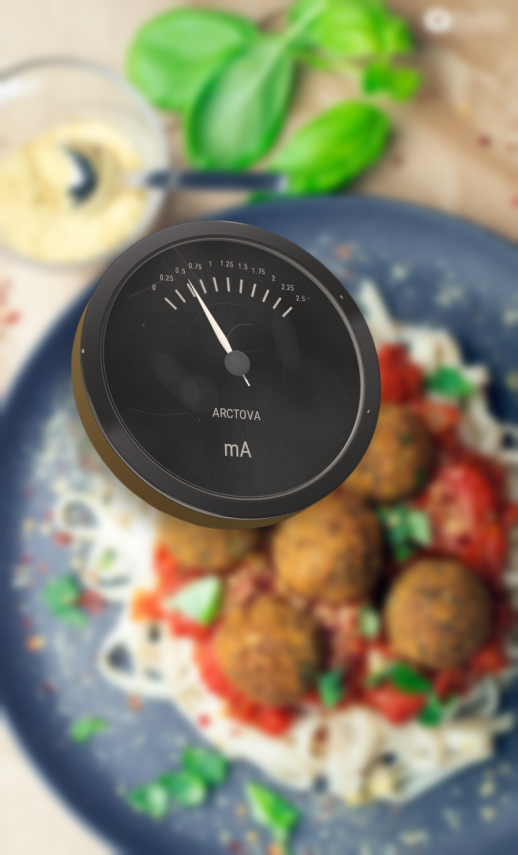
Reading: 0.5; mA
